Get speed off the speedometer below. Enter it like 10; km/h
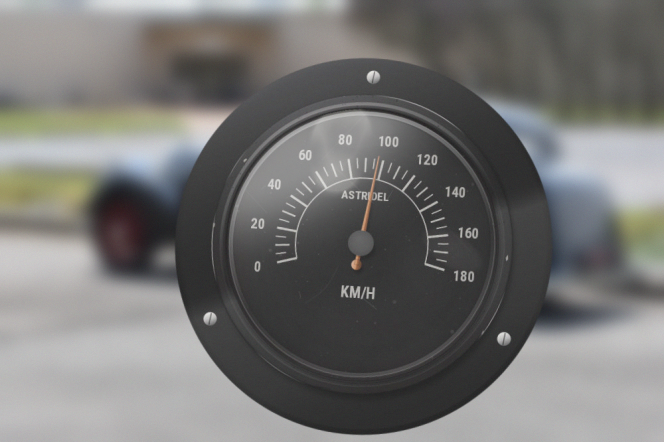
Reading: 97.5; km/h
